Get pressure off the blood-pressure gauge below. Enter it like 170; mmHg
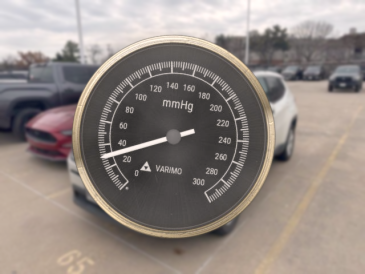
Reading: 30; mmHg
